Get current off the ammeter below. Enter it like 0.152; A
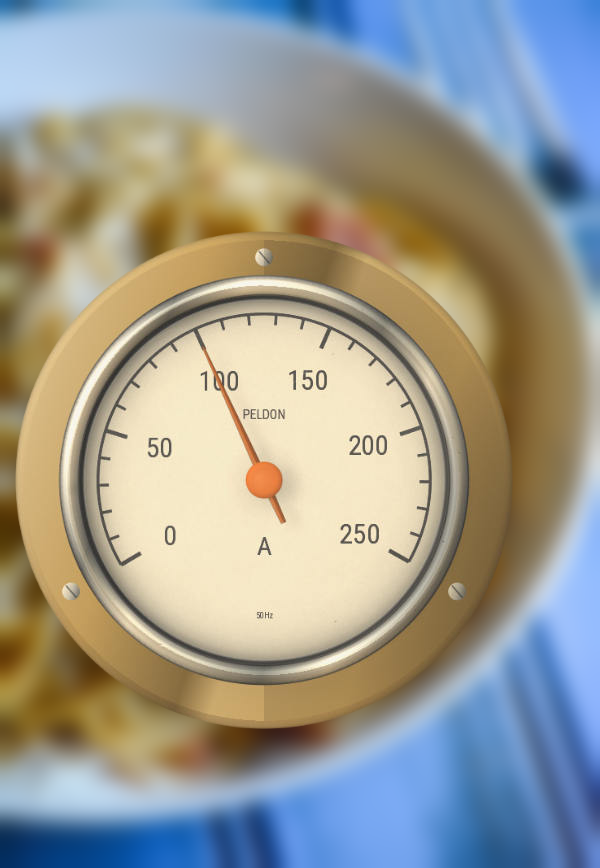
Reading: 100; A
